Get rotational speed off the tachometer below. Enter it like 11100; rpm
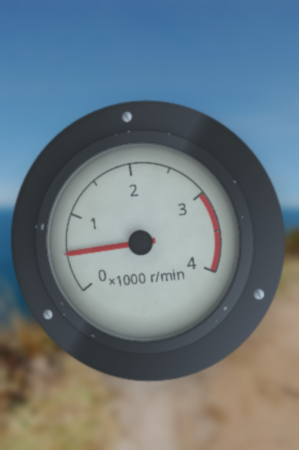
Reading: 500; rpm
